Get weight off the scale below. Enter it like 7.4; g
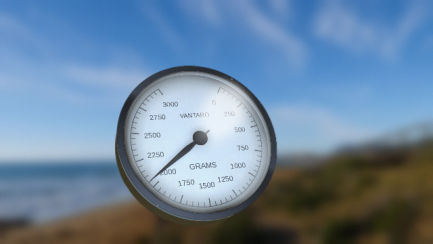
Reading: 2050; g
